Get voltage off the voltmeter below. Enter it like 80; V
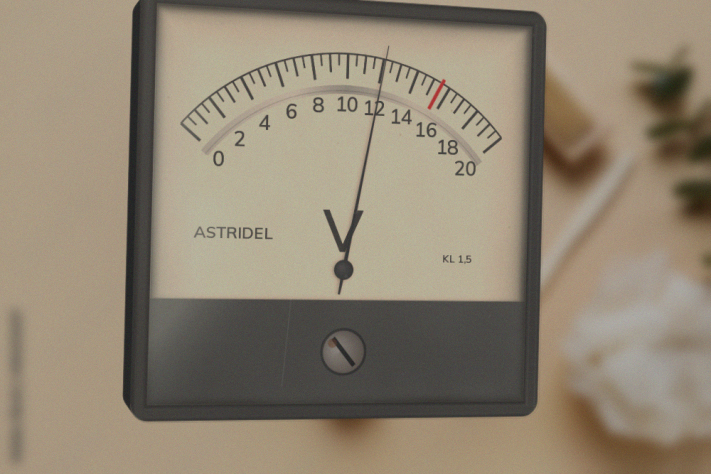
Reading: 12; V
